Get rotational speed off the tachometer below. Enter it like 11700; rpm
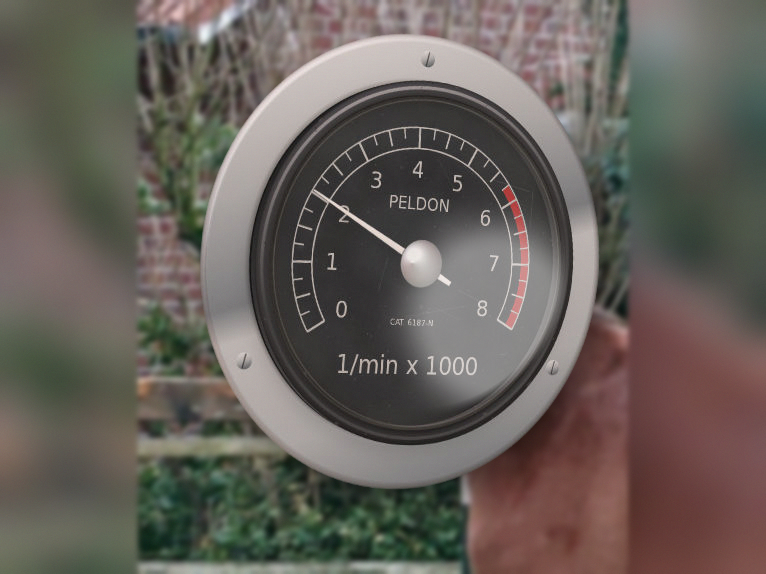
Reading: 2000; rpm
